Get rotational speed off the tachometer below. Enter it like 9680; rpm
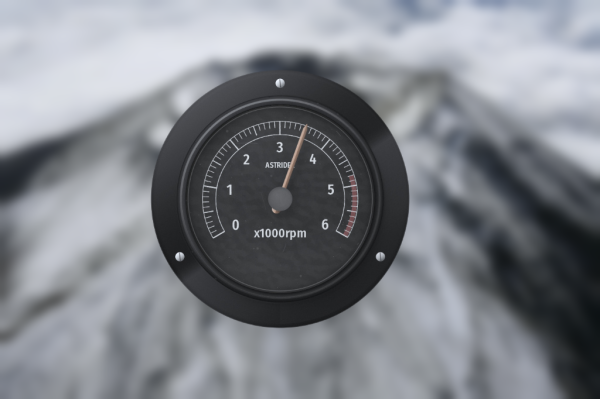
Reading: 3500; rpm
